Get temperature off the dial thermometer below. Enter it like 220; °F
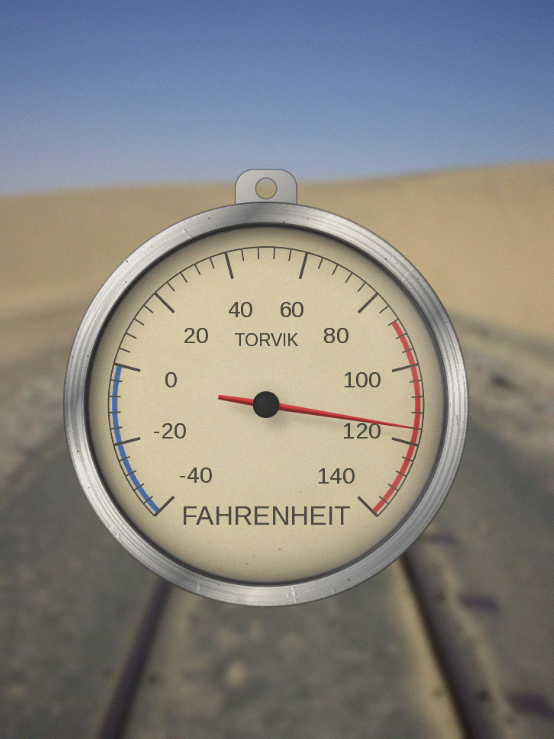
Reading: 116; °F
